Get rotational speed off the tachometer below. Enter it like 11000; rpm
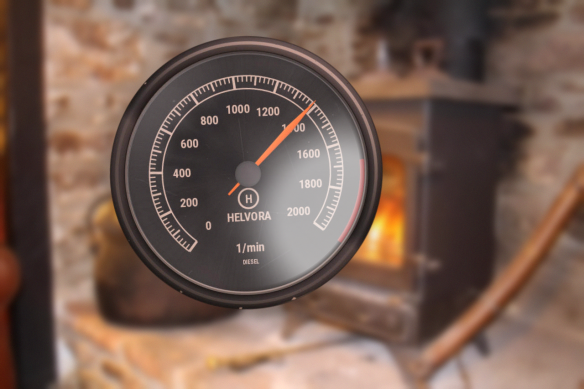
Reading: 1380; rpm
